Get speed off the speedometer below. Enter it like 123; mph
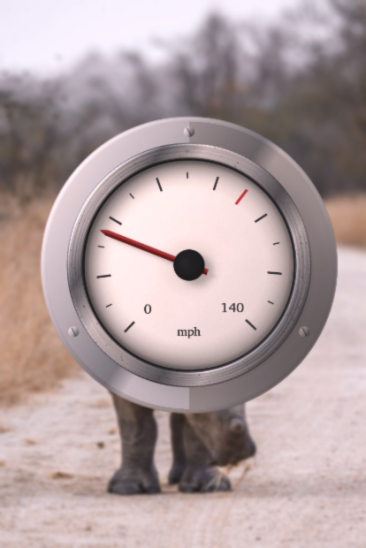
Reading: 35; mph
